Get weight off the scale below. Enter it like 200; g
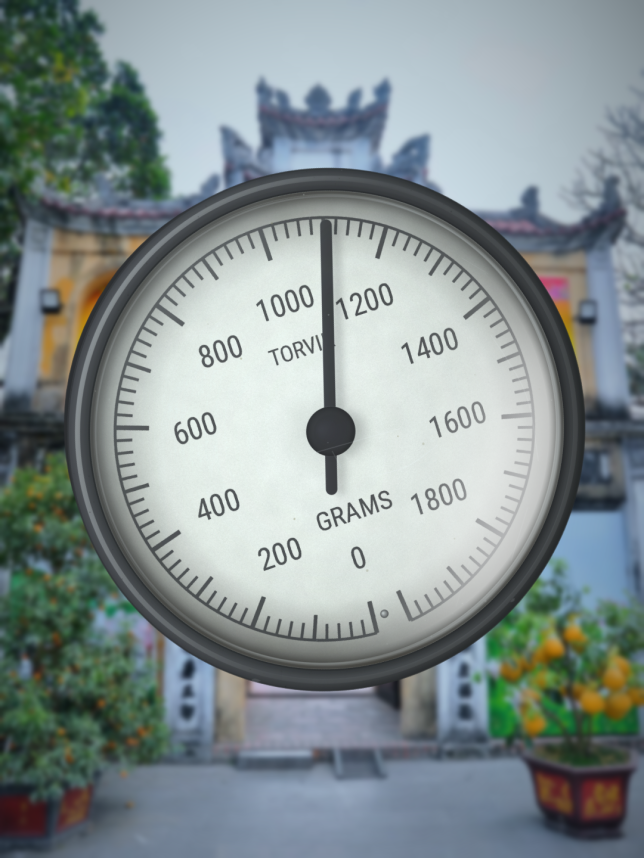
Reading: 1100; g
